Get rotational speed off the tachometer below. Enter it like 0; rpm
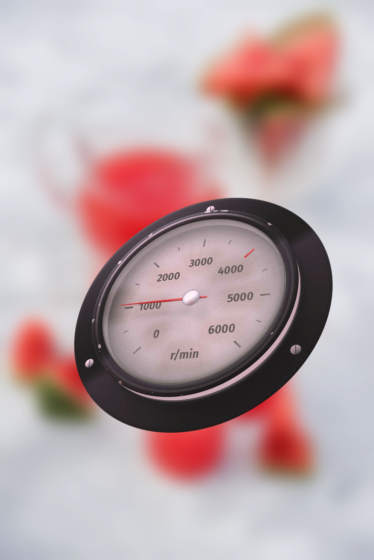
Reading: 1000; rpm
